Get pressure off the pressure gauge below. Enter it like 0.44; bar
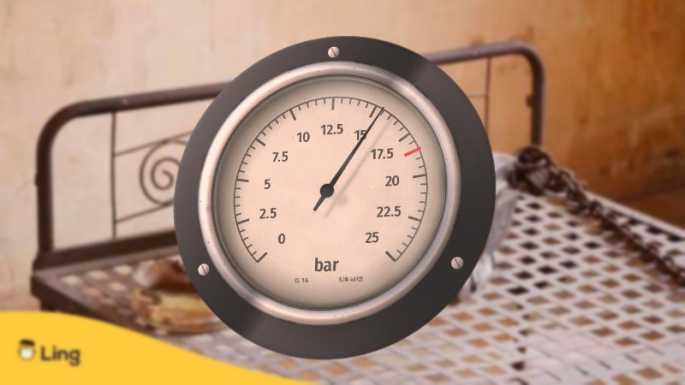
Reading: 15.5; bar
